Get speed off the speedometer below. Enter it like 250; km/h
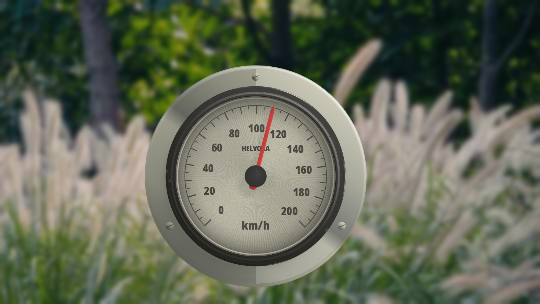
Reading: 110; km/h
